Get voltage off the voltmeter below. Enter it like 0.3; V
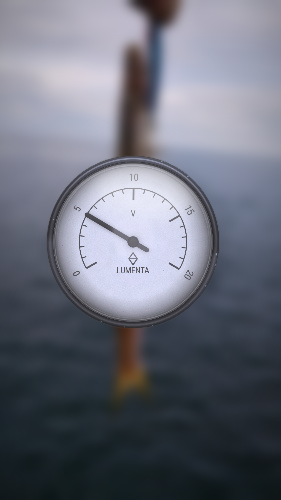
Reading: 5; V
